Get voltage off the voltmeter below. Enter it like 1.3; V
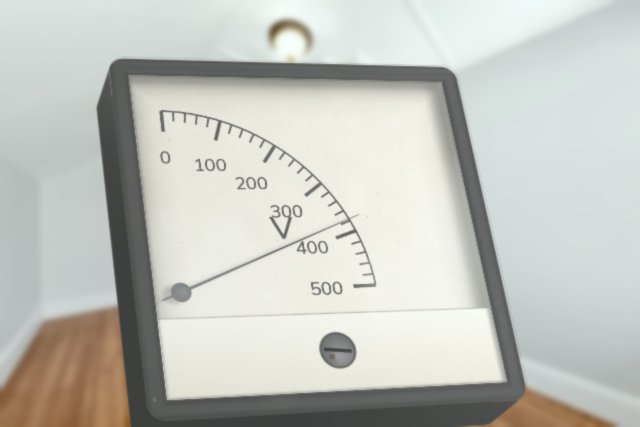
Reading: 380; V
